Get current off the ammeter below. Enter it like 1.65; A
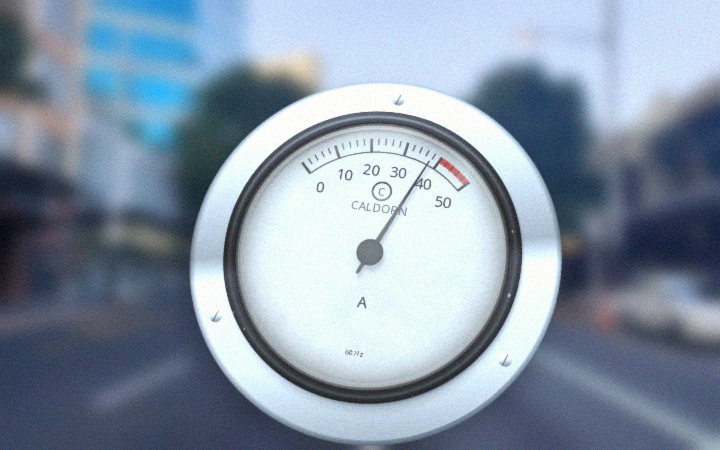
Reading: 38; A
